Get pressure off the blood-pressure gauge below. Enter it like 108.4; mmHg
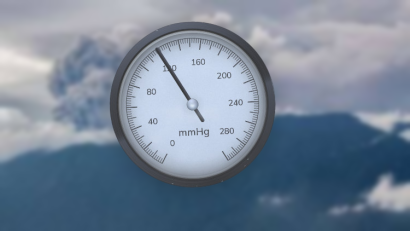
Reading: 120; mmHg
